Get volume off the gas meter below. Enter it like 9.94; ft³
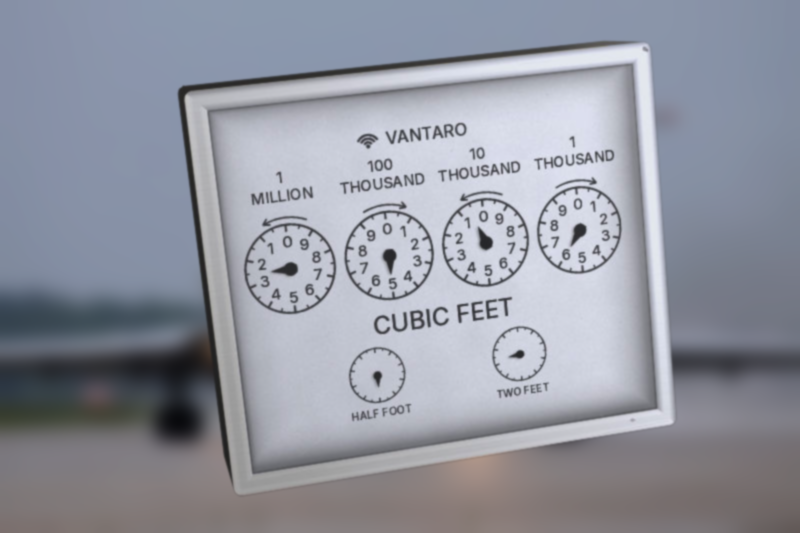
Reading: 250600; ft³
